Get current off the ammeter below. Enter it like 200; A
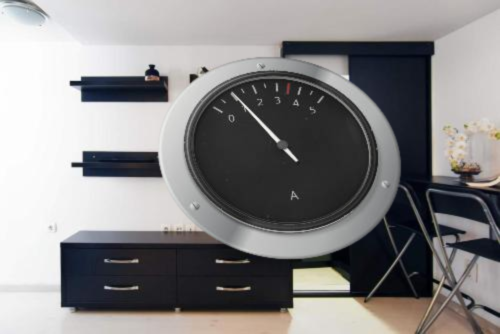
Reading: 1; A
